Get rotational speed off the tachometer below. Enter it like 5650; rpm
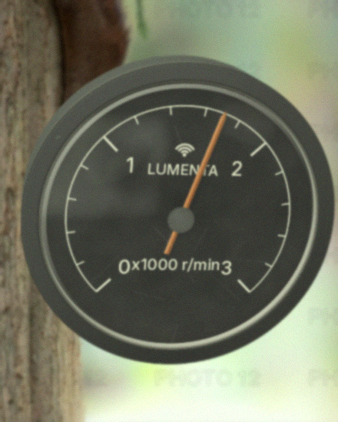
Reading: 1700; rpm
